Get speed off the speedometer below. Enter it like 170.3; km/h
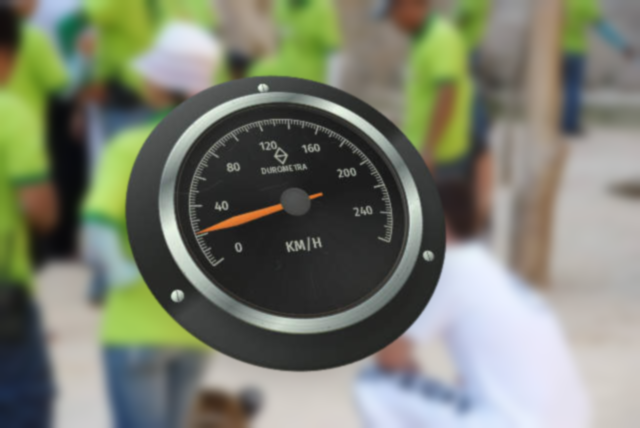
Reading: 20; km/h
